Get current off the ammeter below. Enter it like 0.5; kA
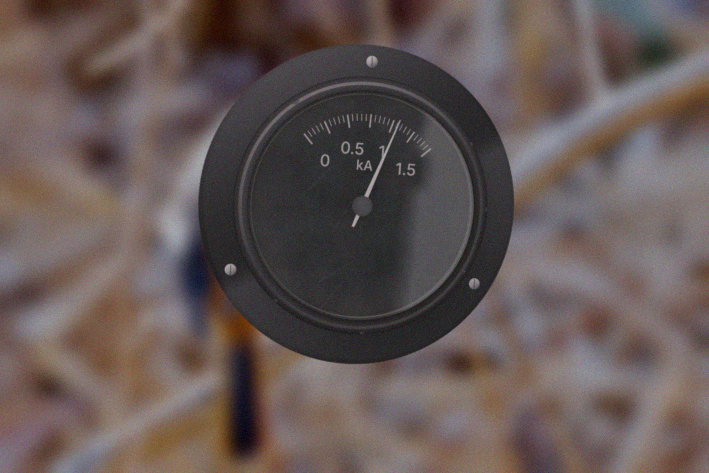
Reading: 1.05; kA
